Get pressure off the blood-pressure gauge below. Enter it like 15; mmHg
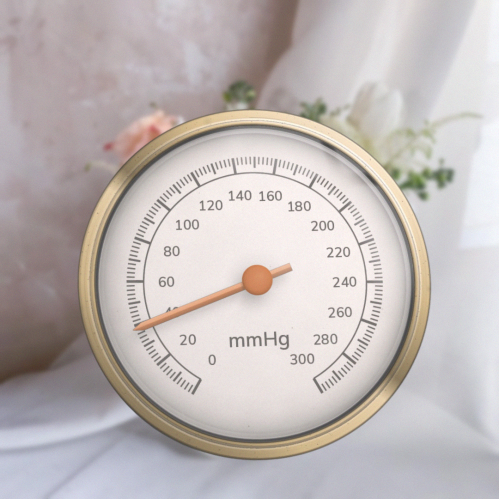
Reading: 38; mmHg
